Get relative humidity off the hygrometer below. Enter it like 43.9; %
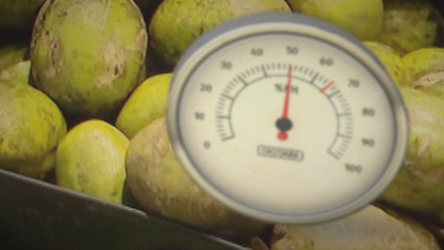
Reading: 50; %
